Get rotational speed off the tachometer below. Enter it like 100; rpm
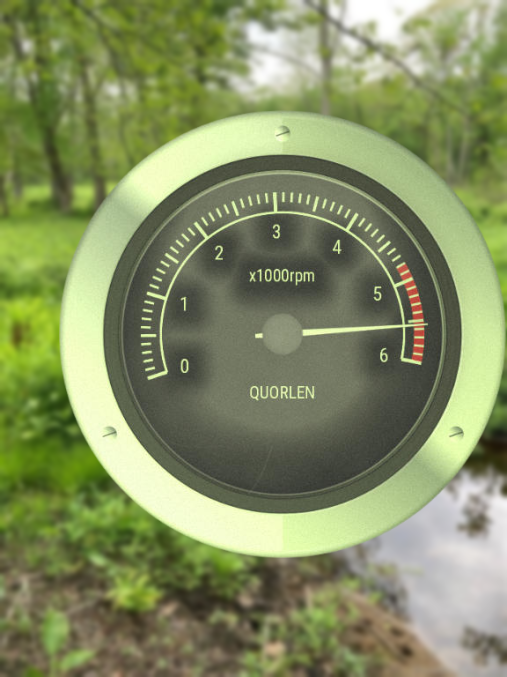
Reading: 5550; rpm
